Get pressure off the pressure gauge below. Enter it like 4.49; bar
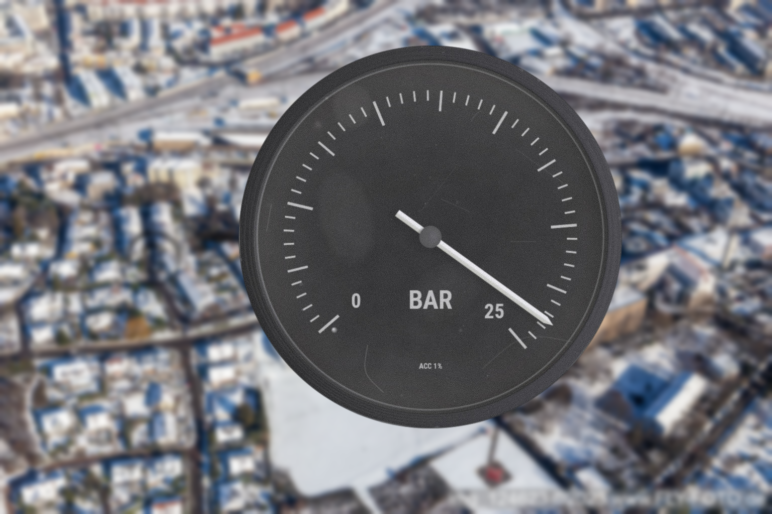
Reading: 23.75; bar
